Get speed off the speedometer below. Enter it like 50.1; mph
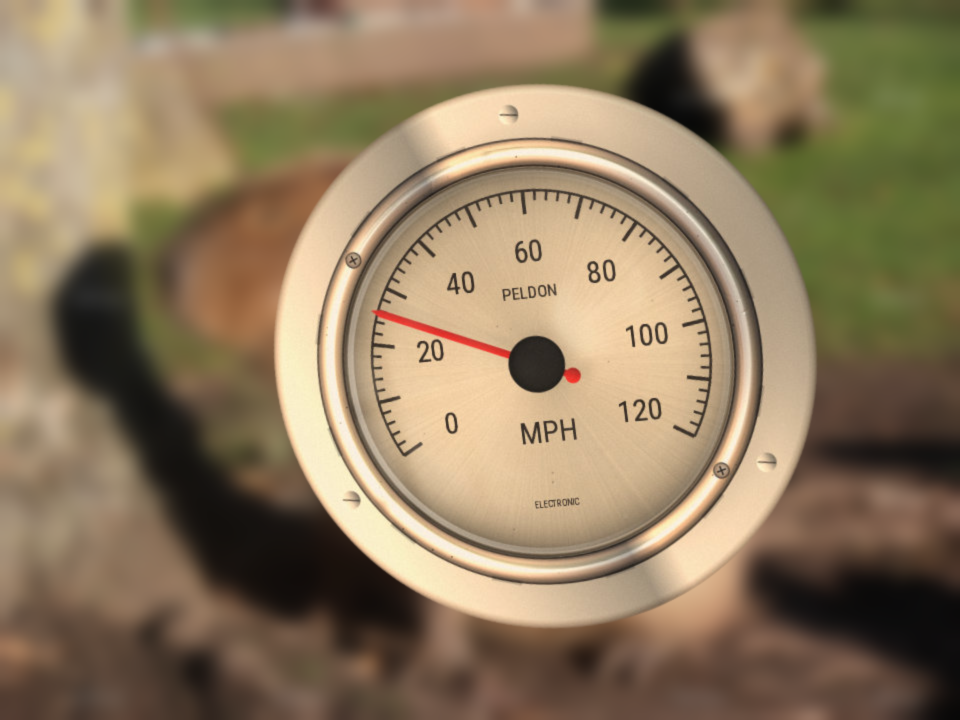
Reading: 26; mph
